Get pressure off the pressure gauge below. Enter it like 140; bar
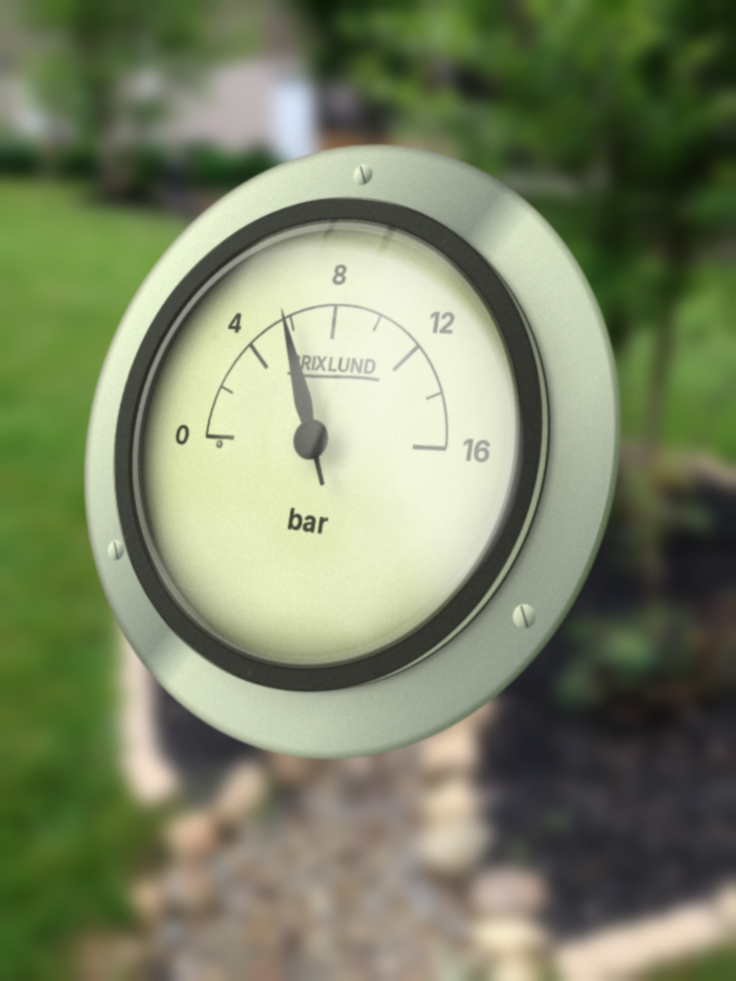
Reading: 6; bar
